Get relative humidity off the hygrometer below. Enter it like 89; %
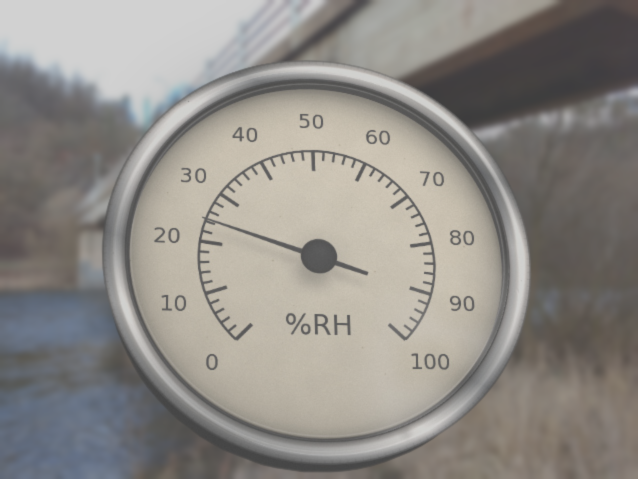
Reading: 24; %
